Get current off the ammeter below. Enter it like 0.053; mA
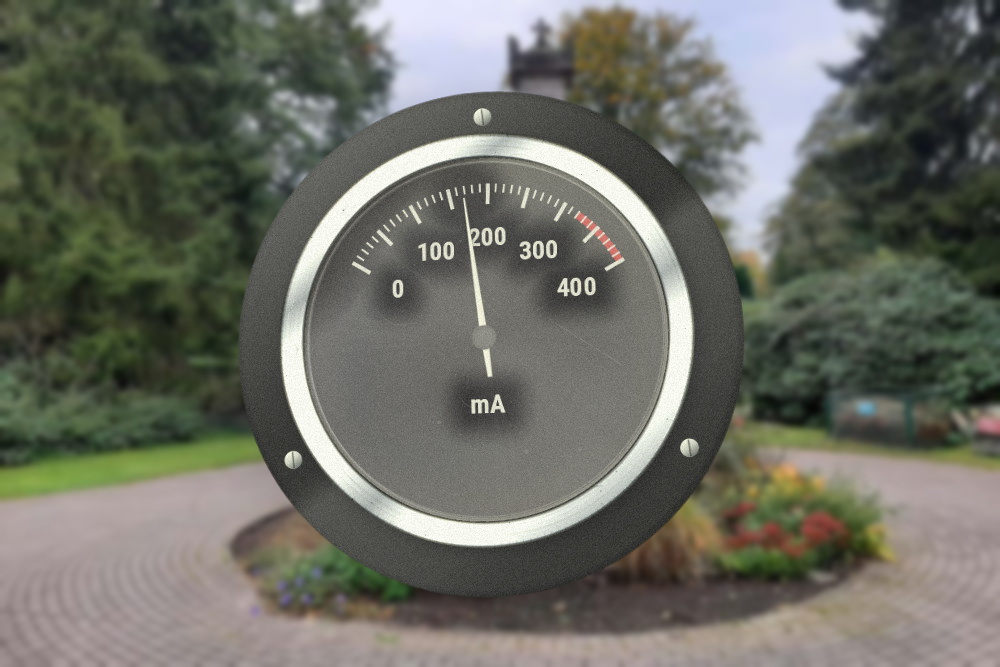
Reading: 170; mA
